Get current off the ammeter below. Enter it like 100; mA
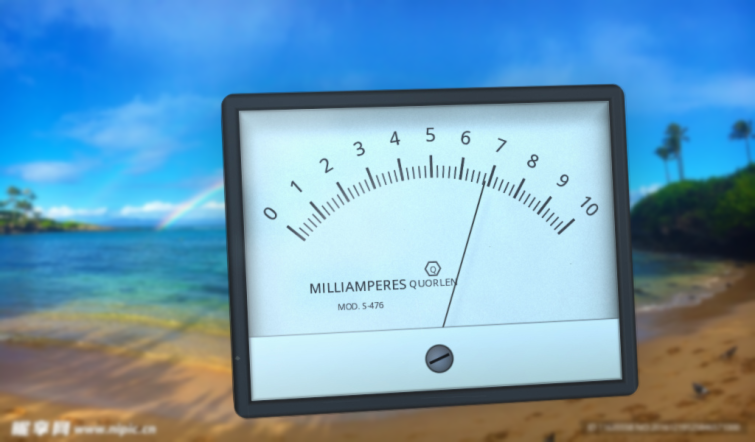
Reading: 6.8; mA
